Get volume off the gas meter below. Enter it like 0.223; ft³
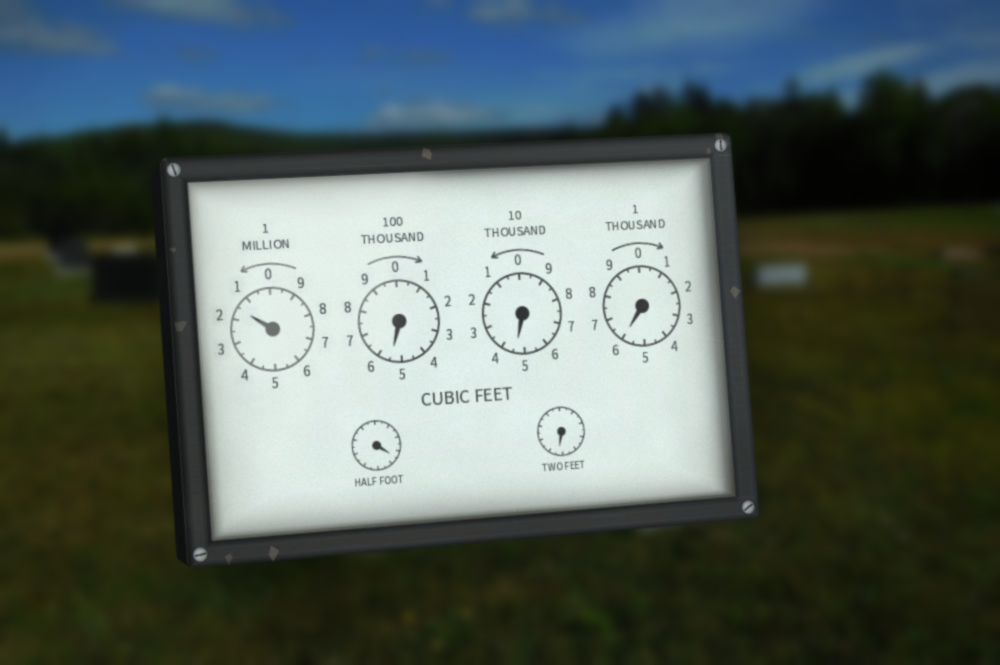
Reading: 154600; ft³
